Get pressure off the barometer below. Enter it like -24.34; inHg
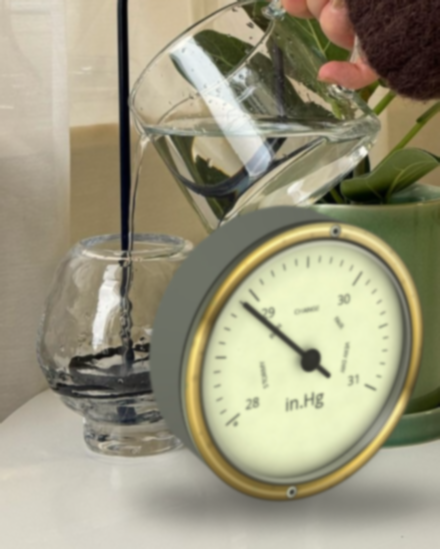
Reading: 28.9; inHg
